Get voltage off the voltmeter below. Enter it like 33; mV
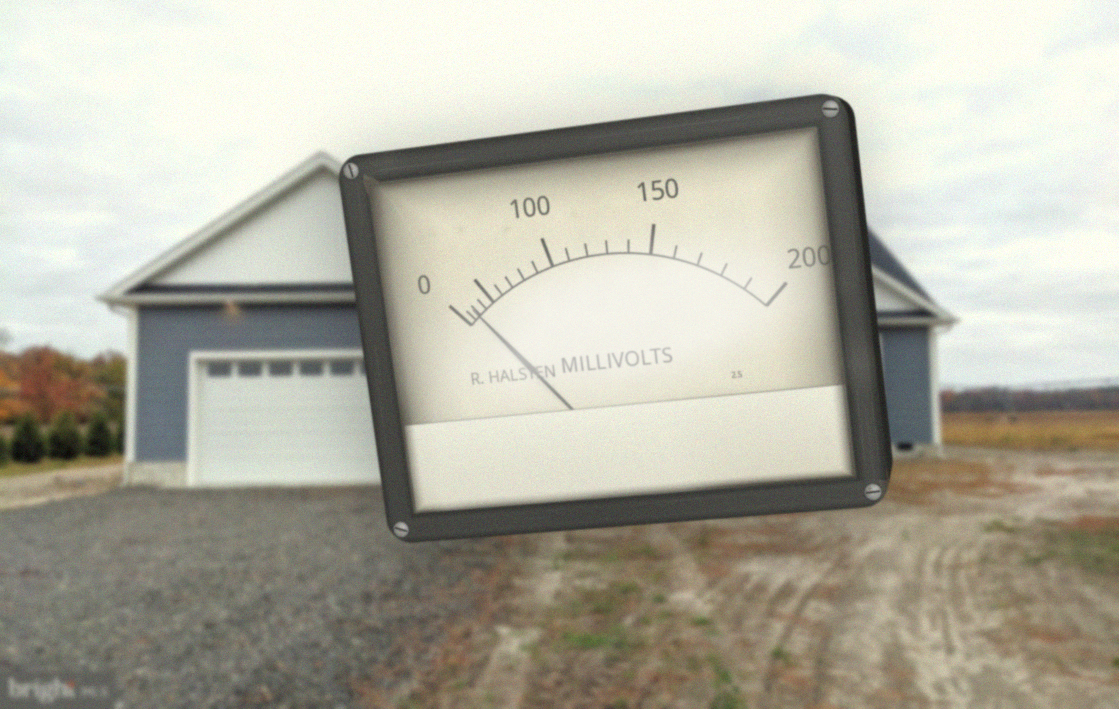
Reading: 30; mV
